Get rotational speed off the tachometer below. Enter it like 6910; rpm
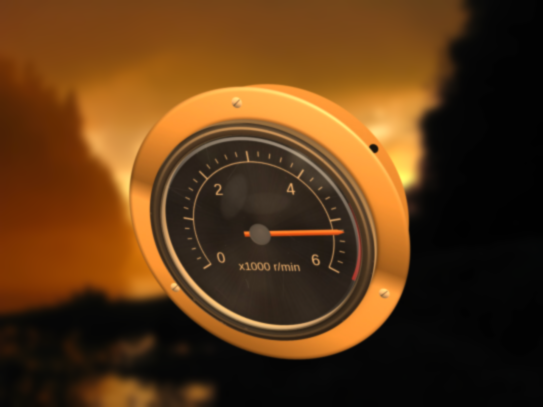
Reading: 5200; rpm
